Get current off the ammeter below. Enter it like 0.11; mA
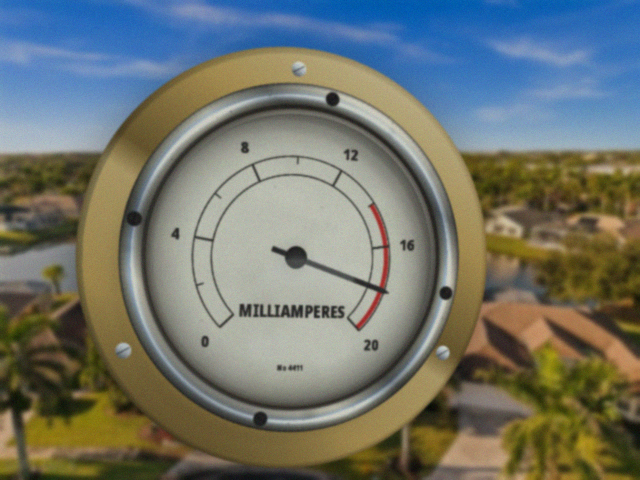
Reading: 18; mA
